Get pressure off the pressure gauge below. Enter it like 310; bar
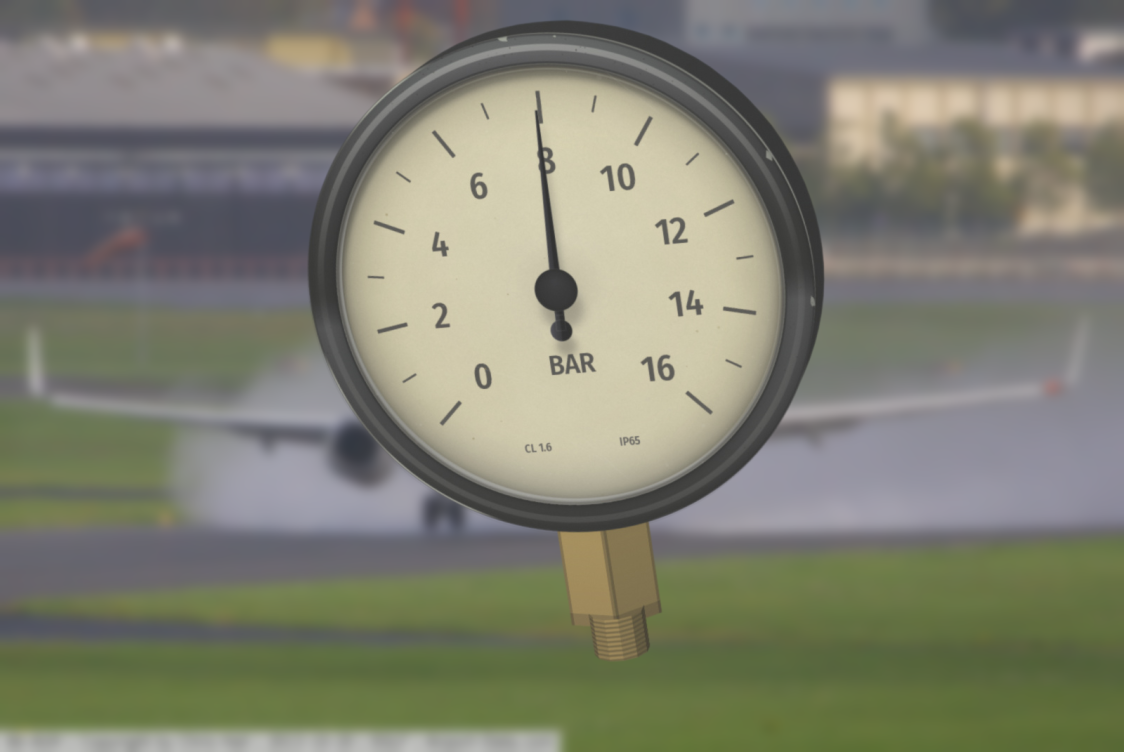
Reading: 8; bar
